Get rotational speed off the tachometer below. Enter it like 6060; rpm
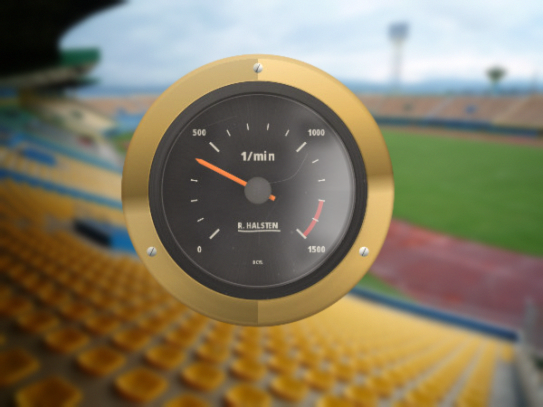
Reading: 400; rpm
